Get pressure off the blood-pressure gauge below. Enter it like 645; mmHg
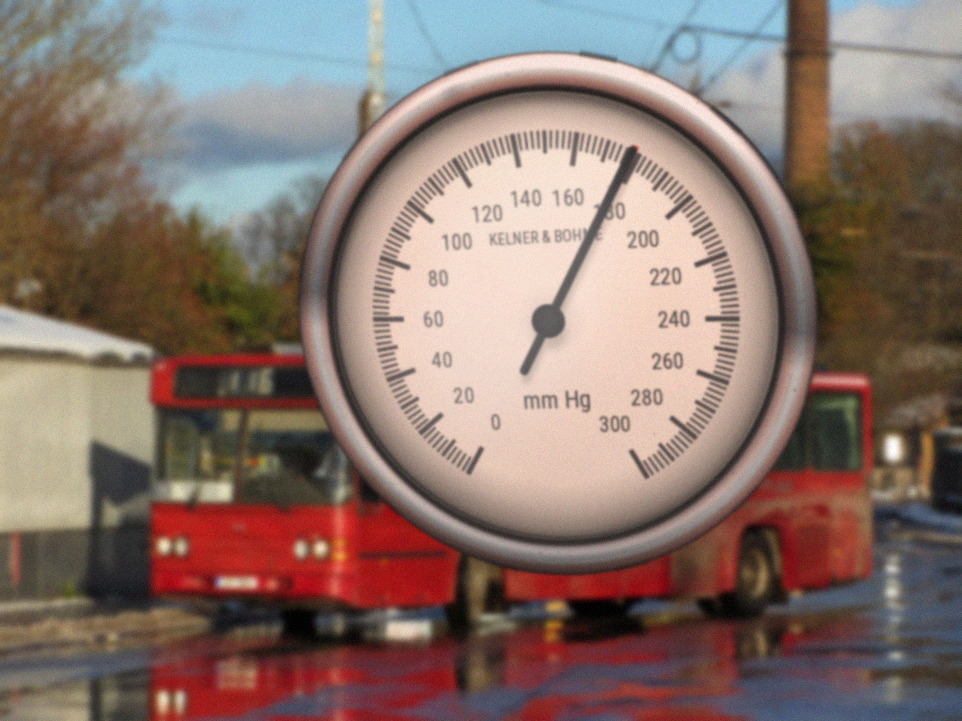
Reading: 178; mmHg
